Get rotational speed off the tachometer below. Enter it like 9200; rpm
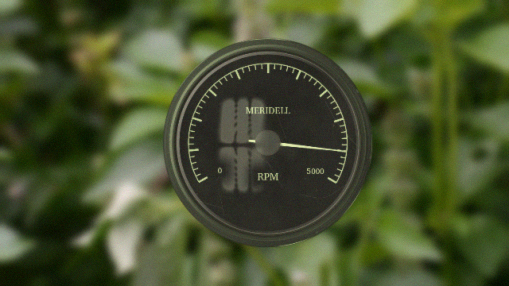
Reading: 4500; rpm
